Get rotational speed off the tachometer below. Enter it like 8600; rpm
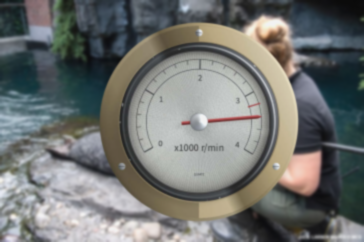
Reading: 3400; rpm
